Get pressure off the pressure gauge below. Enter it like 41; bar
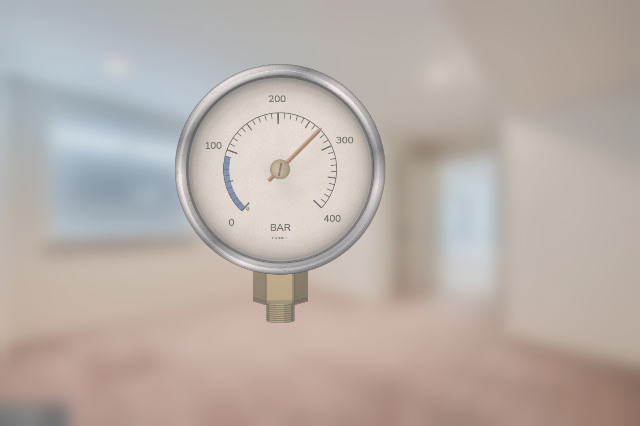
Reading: 270; bar
